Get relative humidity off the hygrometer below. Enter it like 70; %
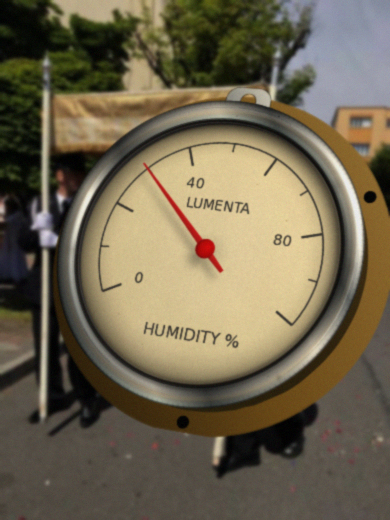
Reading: 30; %
